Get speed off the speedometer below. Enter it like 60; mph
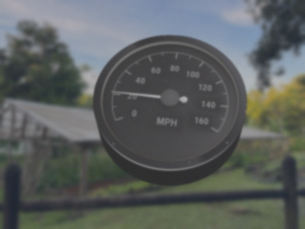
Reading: 20; mph
